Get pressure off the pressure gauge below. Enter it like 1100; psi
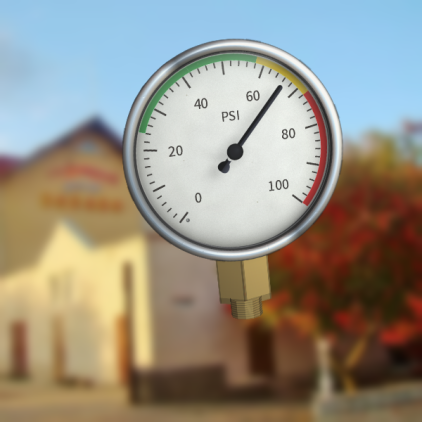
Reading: 66; psi
